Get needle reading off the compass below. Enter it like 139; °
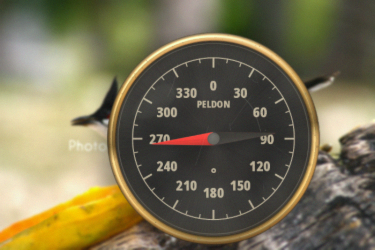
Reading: 265; °
